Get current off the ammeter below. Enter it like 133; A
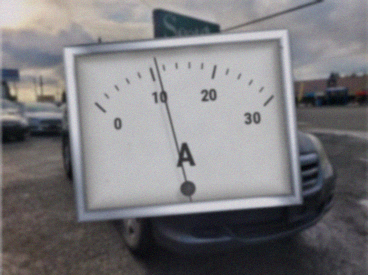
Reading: 11; A
